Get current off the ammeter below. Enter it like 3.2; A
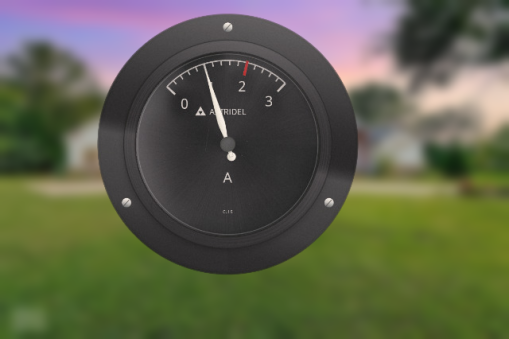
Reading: 1; A
